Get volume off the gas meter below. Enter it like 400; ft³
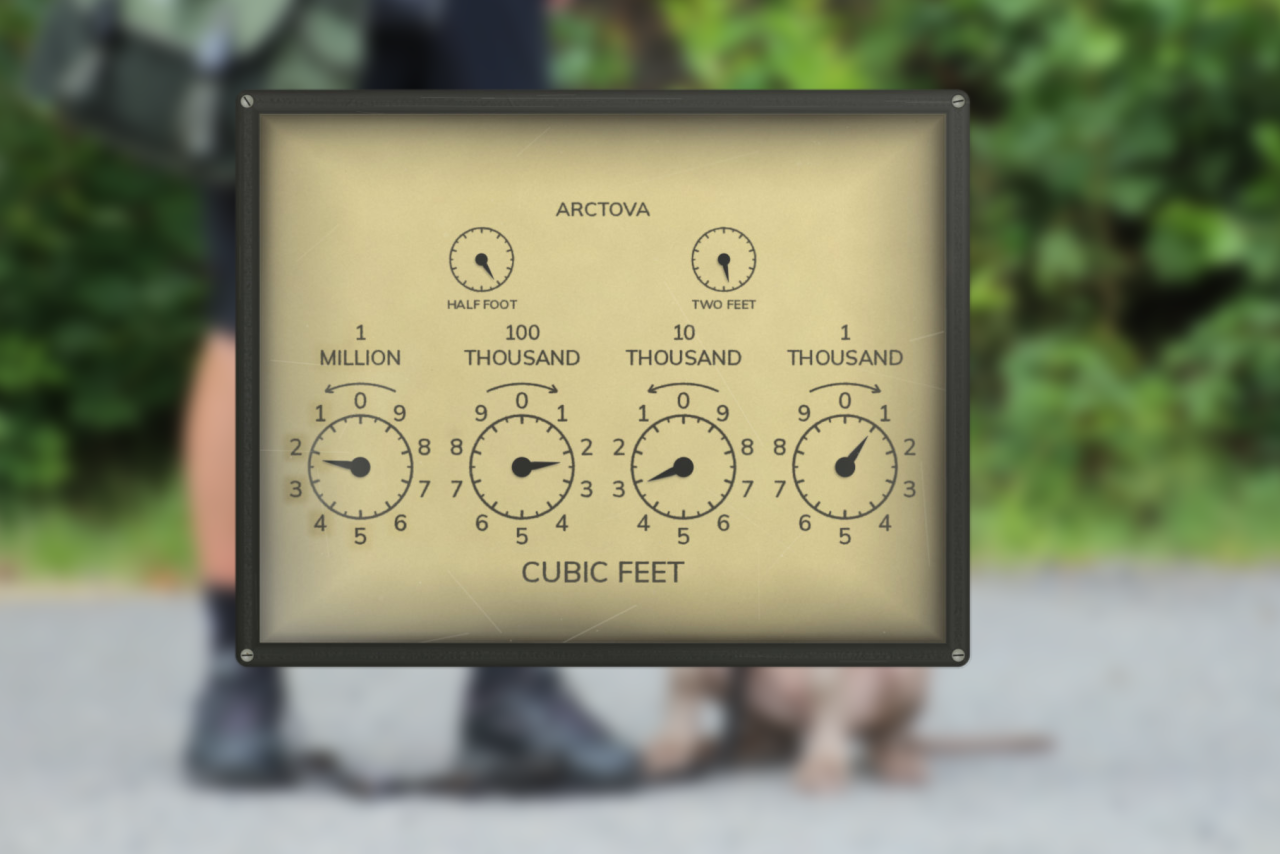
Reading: 223100; ft³
